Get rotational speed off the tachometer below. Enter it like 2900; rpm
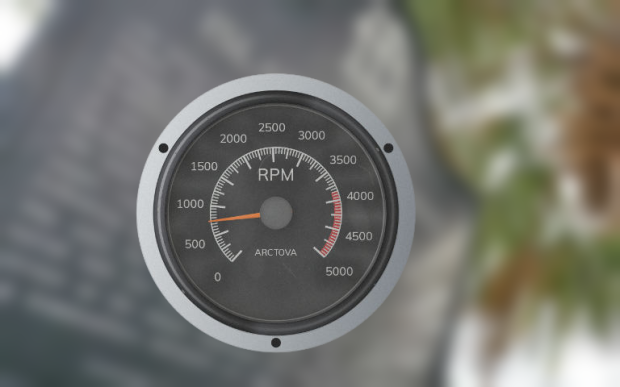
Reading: 750; rpm
